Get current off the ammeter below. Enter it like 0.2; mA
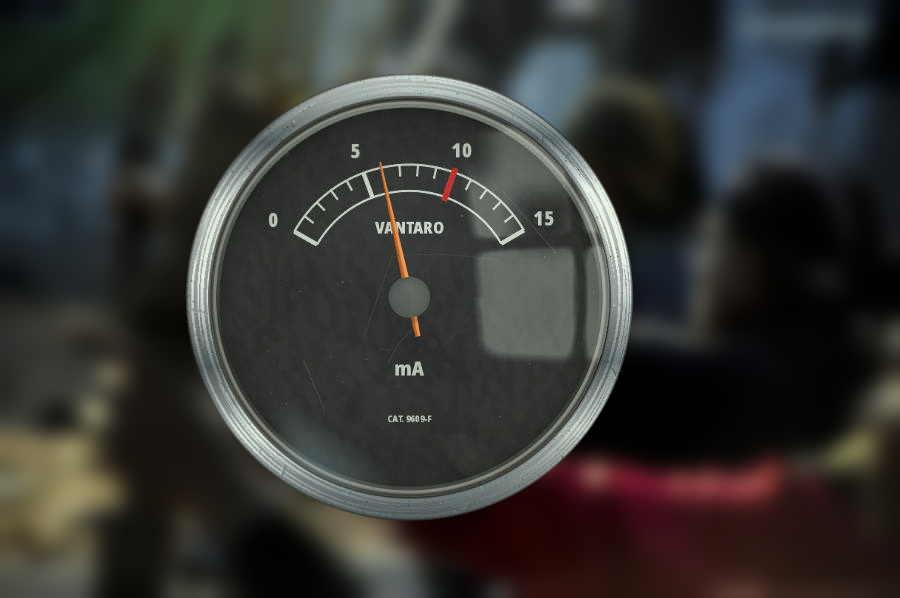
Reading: 6; mA
